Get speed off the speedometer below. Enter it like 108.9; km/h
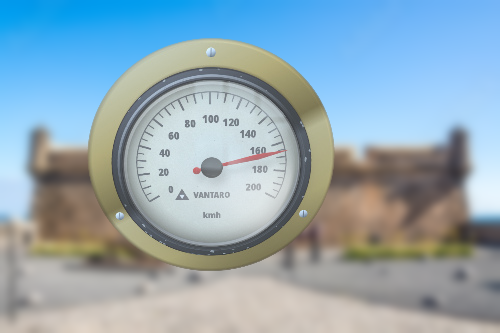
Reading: 165; km/h
